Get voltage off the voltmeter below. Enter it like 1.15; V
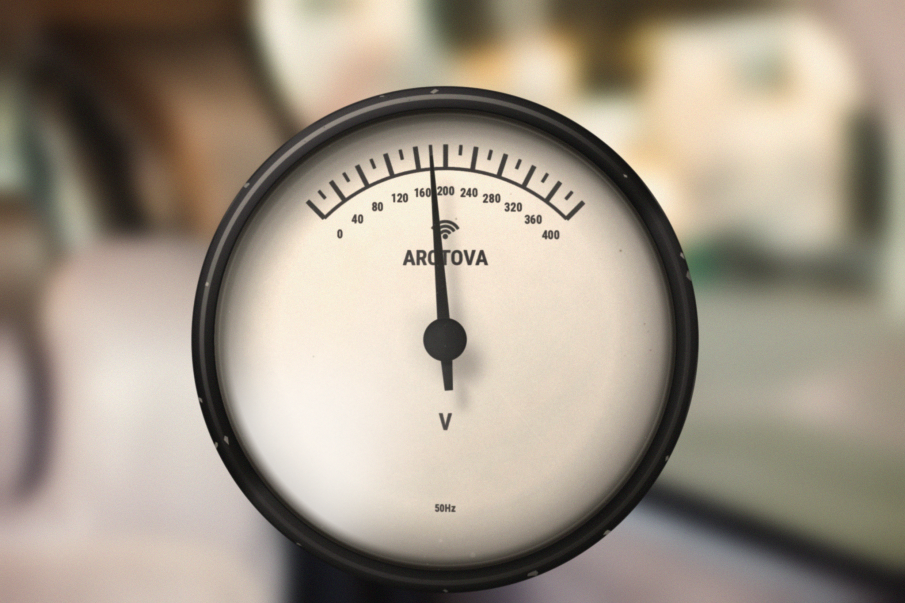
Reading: 180; V
